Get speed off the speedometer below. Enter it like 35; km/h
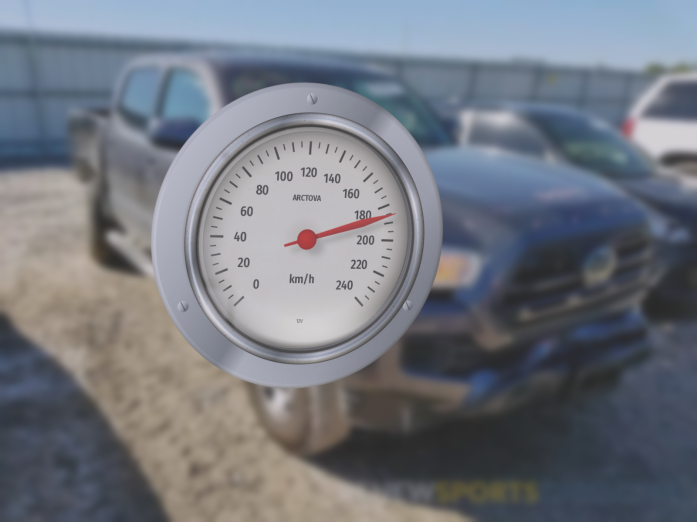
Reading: 185; km/h
